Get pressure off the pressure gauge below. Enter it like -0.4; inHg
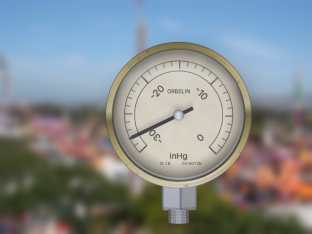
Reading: -28; inHg
